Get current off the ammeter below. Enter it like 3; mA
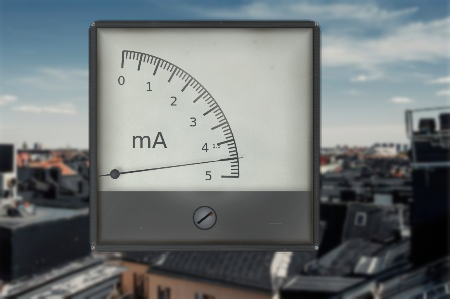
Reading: 4.5; mA
